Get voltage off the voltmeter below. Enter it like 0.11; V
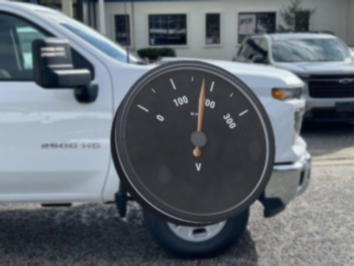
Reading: 175; V
